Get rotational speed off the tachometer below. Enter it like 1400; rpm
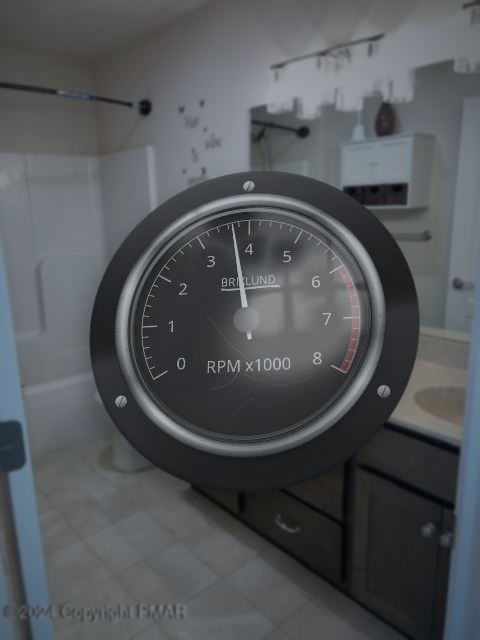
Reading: 3700; rpm
